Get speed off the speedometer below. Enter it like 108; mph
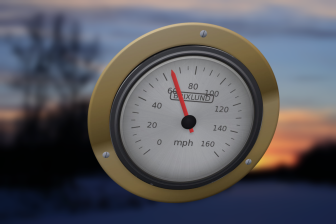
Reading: 65; mph
